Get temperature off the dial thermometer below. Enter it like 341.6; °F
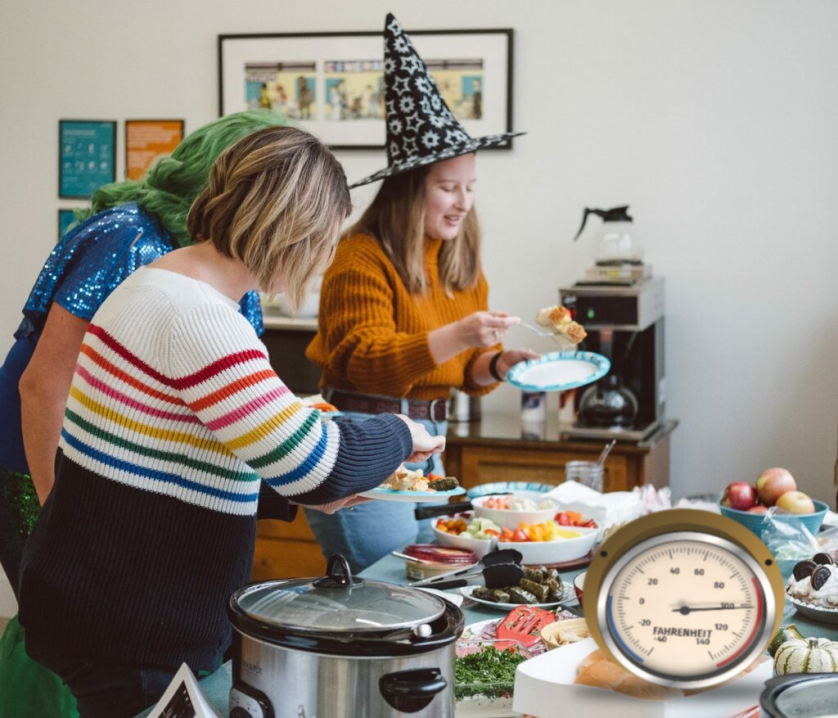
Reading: 100; °F
